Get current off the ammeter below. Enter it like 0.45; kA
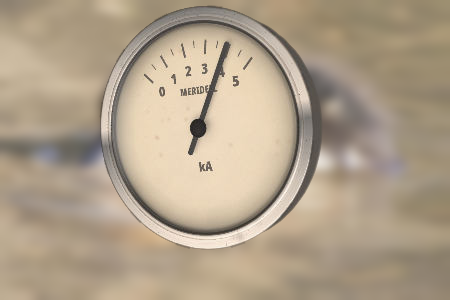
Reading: 4; kA
